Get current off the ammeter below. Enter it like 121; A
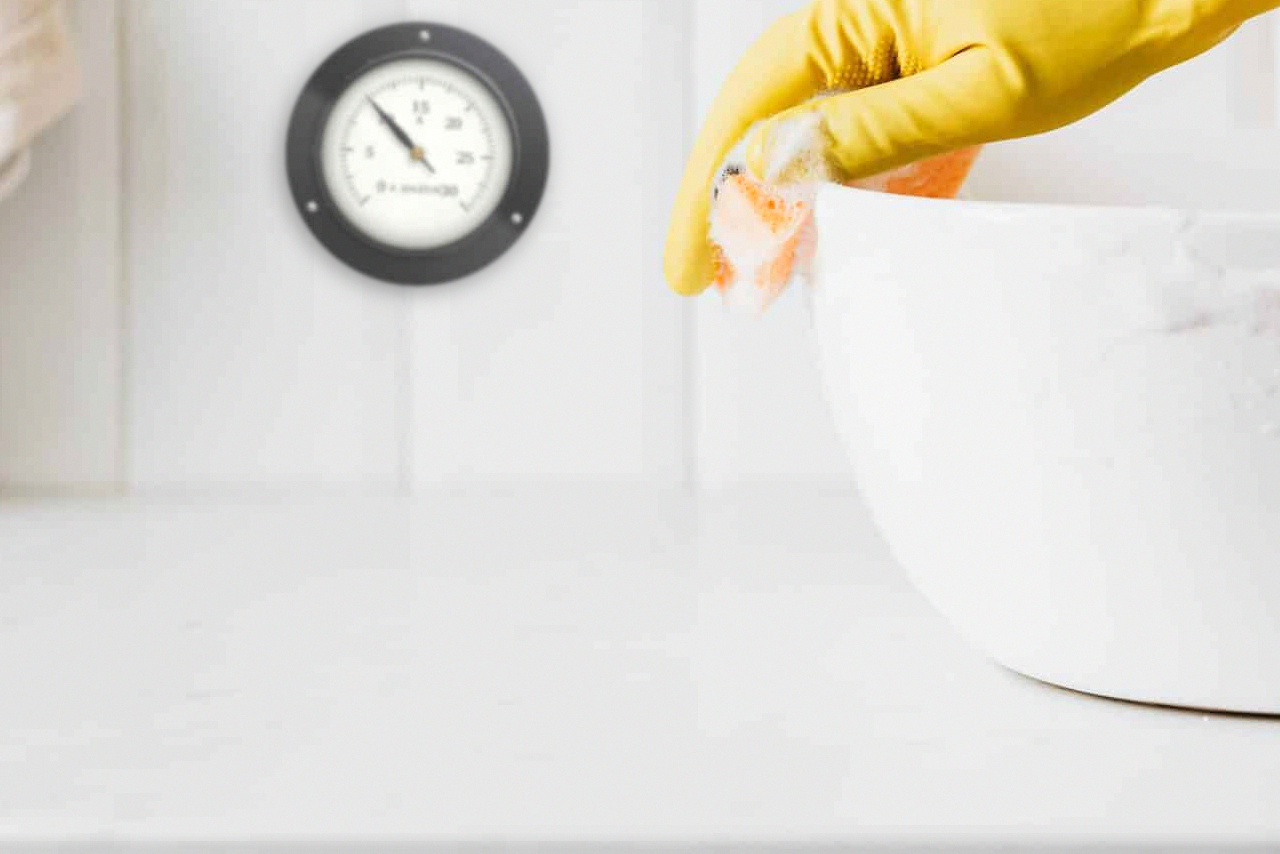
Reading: 10; A
